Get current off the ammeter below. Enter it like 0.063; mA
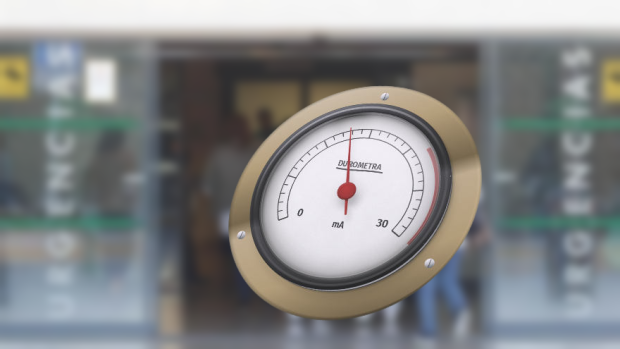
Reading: 13; mA
